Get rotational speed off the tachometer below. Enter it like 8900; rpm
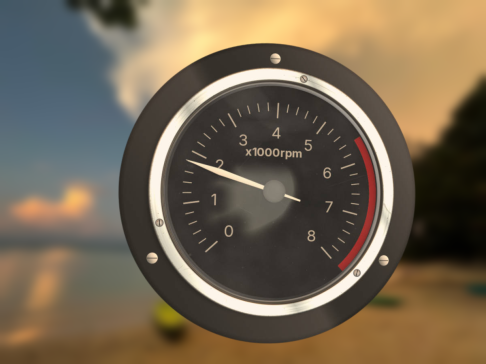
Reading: 1800; rpm
